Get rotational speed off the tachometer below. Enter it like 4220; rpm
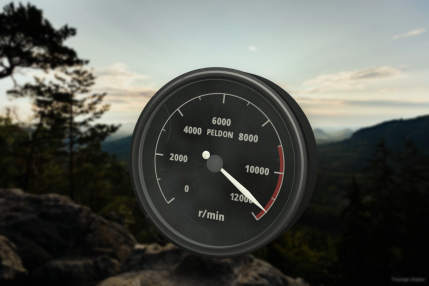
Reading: 11500; rpm
